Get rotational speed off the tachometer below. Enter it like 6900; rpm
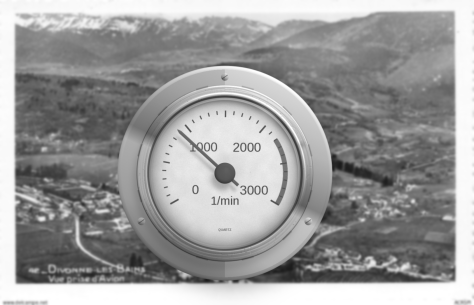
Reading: 900; rpm
